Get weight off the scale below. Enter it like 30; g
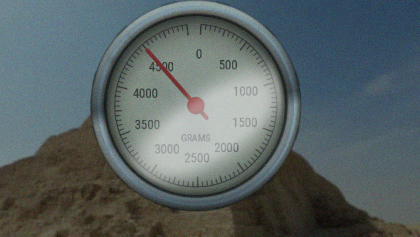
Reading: 4500; g
